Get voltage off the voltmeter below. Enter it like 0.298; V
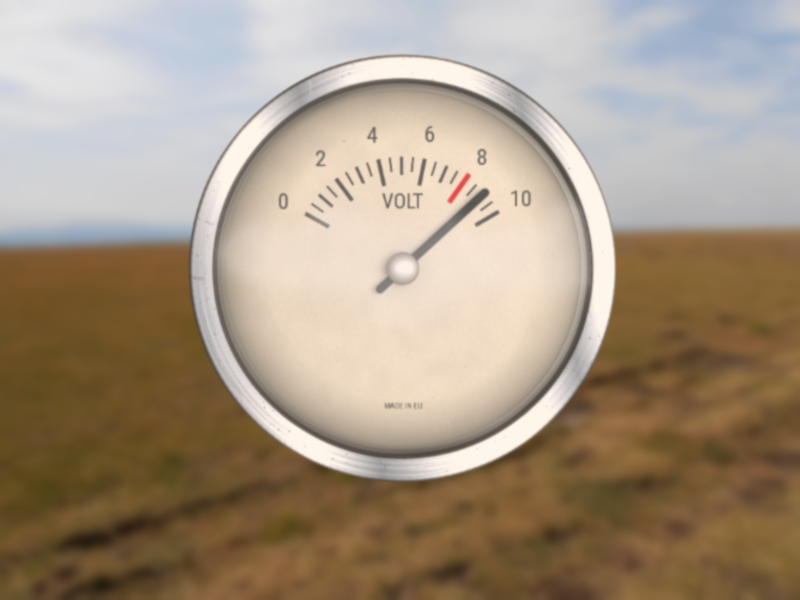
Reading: 9; V
